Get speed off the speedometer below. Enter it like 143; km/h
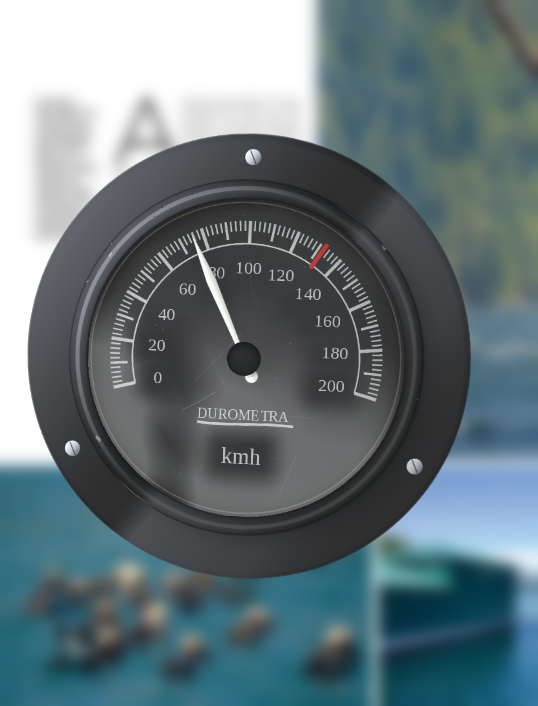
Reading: 76; km/h
